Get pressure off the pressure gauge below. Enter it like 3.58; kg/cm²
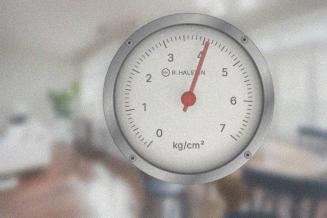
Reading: 4.1; kg/cm²
